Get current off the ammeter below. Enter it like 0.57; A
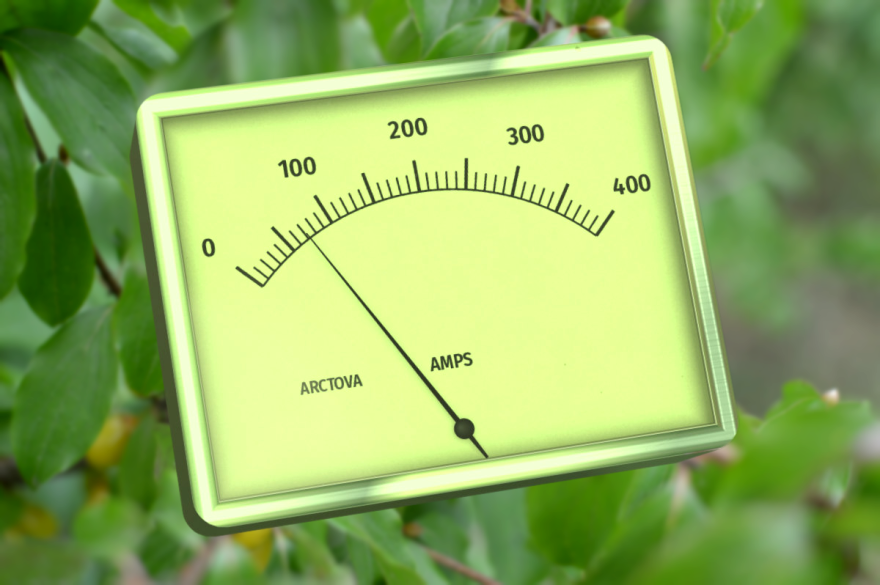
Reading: 70; A
